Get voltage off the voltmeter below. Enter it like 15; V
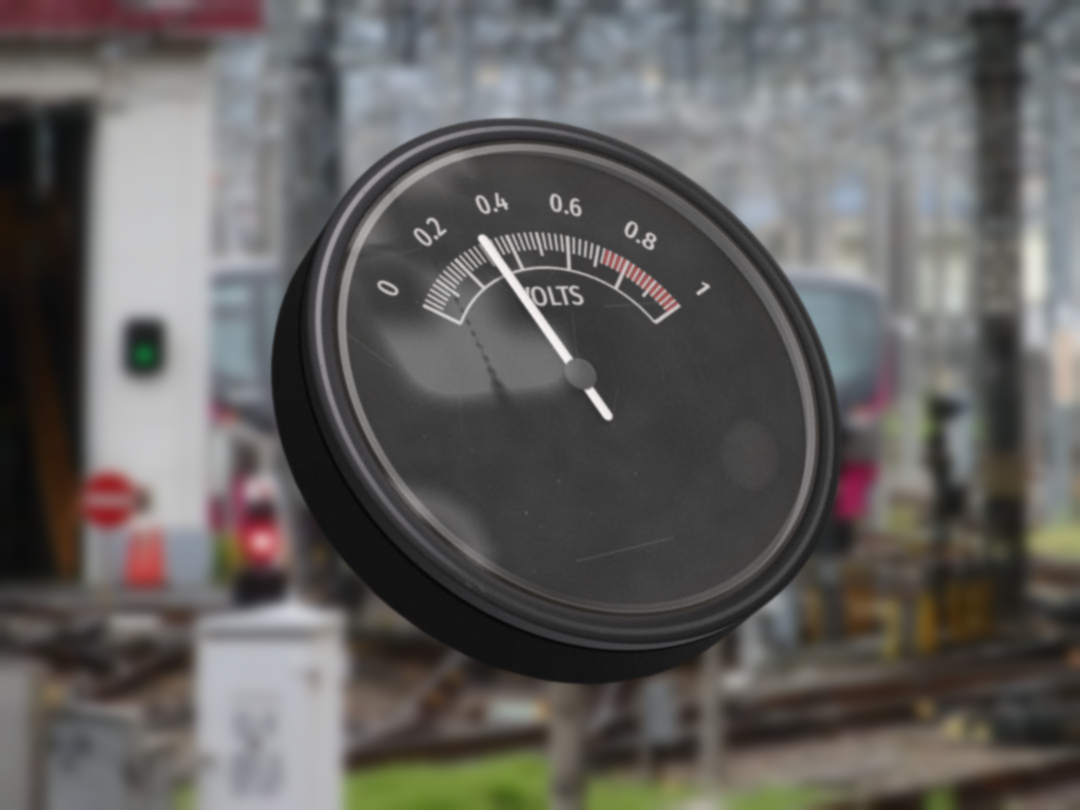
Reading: 0.3; V
